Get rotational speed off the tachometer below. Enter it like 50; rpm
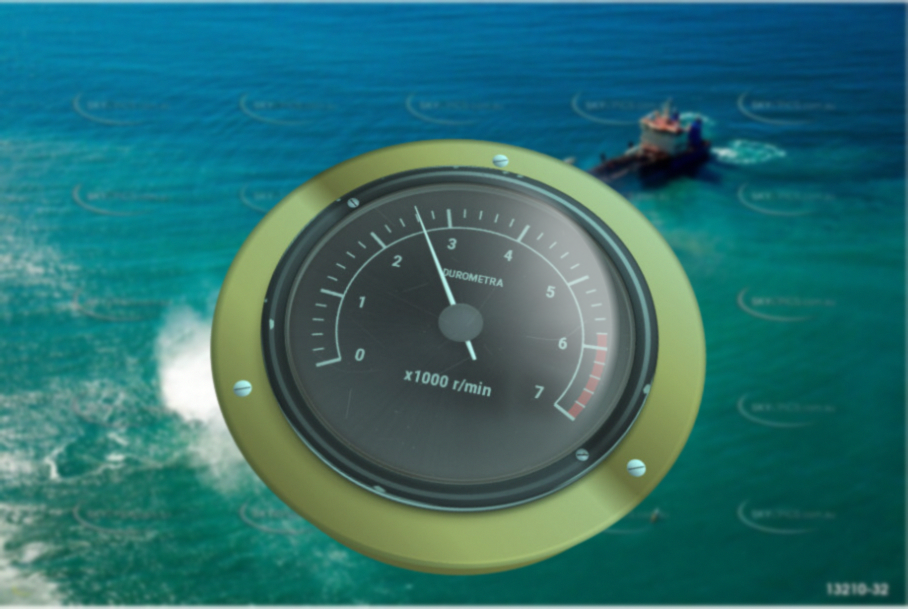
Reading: 2600; rpm
